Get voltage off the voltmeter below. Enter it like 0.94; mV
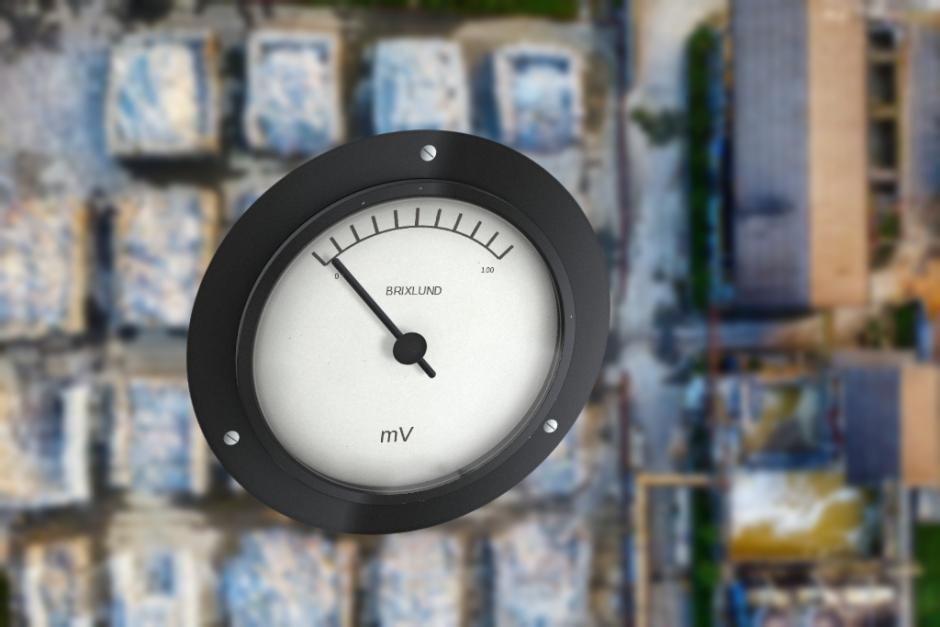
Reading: 5; mV
